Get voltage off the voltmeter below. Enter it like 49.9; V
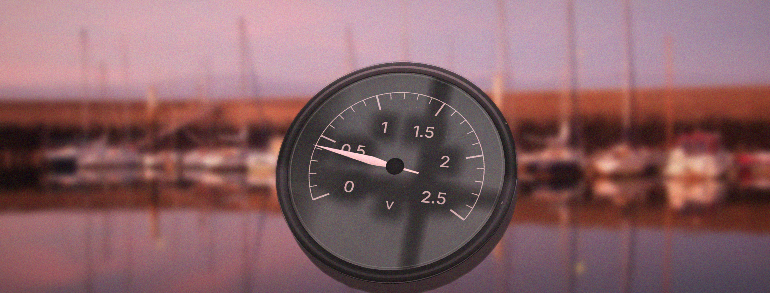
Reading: 0.4; V
